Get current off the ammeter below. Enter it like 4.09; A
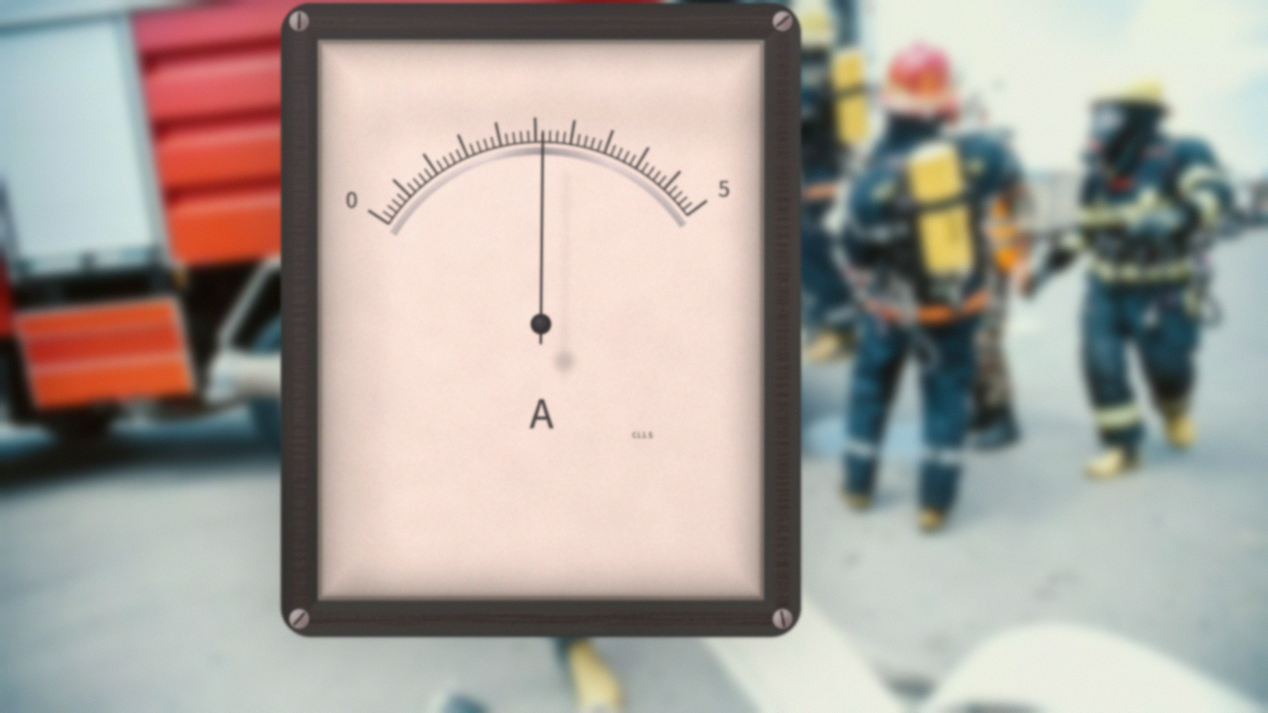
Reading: 2.6; A
